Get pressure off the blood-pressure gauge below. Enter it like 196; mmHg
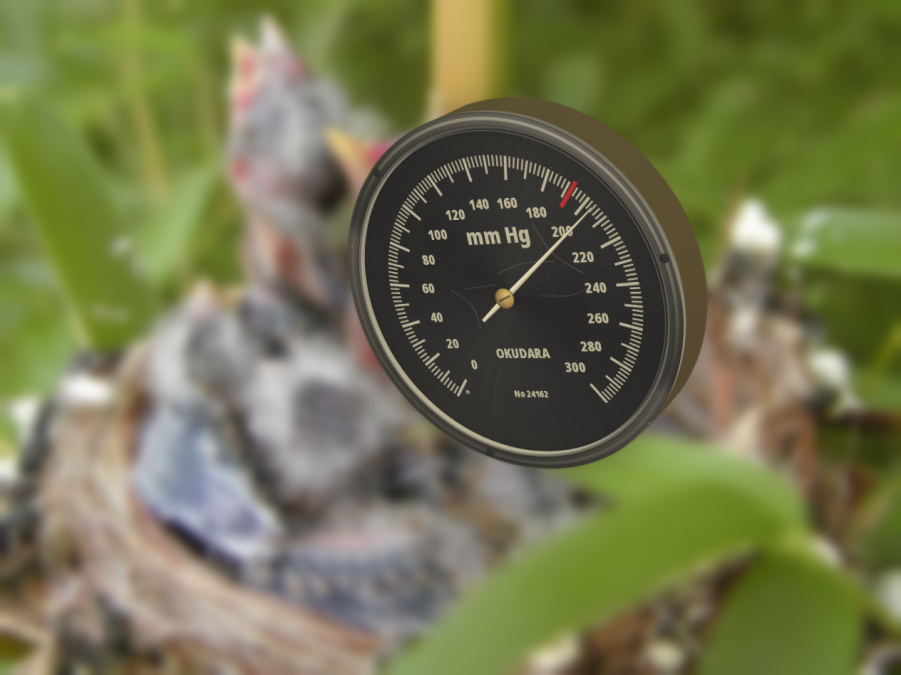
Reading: 204; mmHg
